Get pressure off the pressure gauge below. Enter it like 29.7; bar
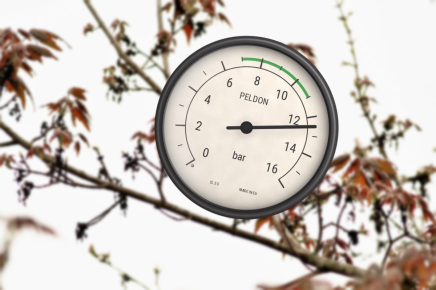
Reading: 12.5; bar
